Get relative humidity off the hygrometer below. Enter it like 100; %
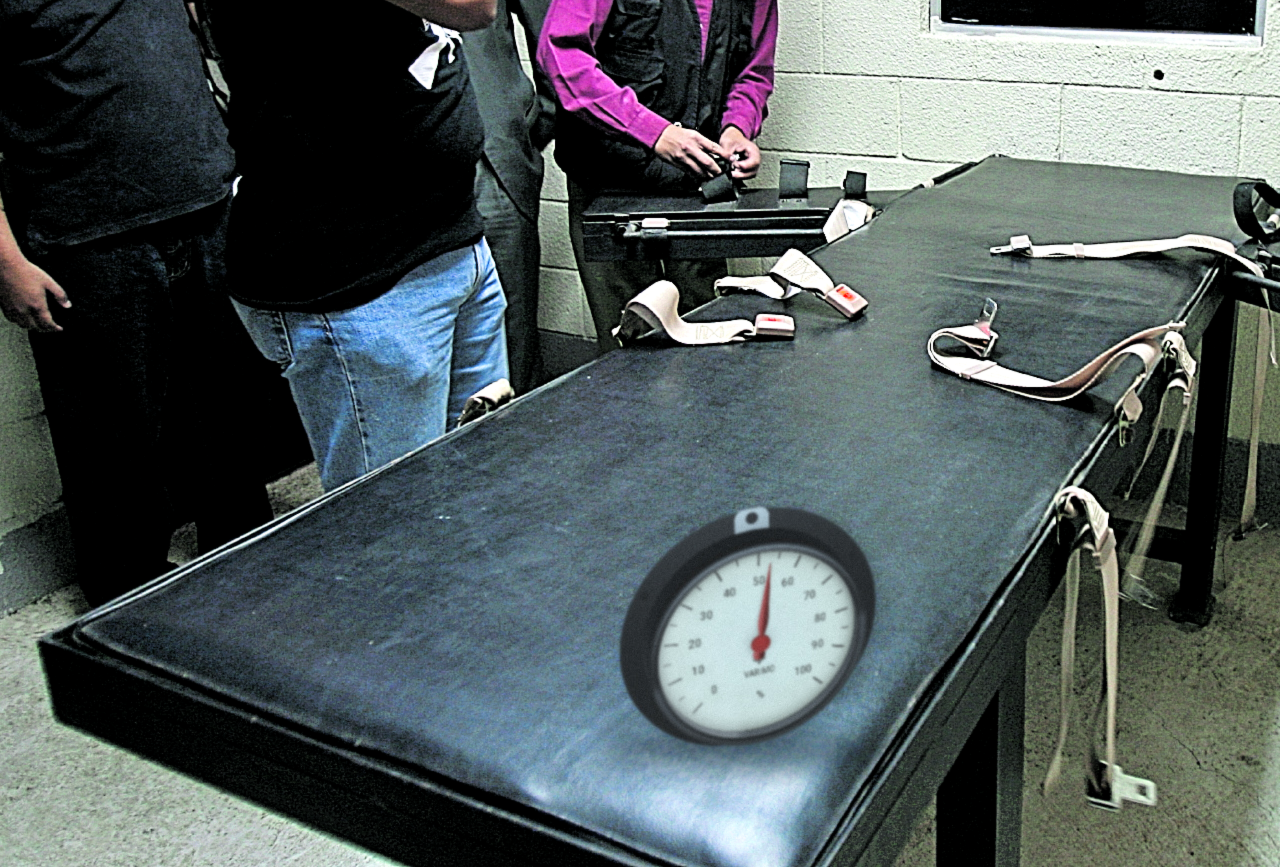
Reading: 52.5; %
